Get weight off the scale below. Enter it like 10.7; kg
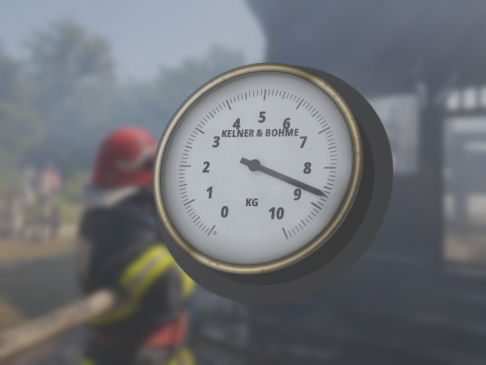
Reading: 8.7; kg
